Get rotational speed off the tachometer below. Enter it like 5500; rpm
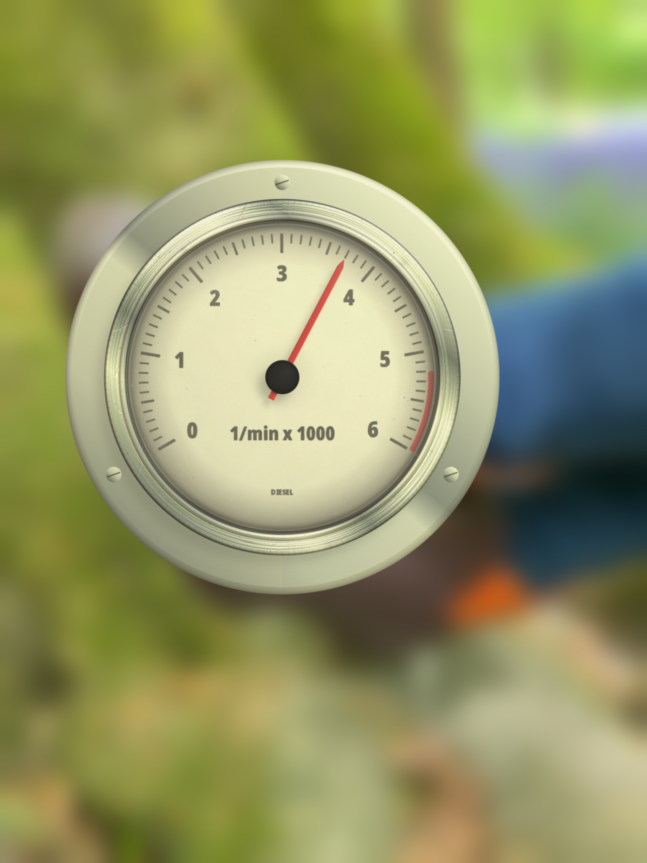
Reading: 3700; rpm
